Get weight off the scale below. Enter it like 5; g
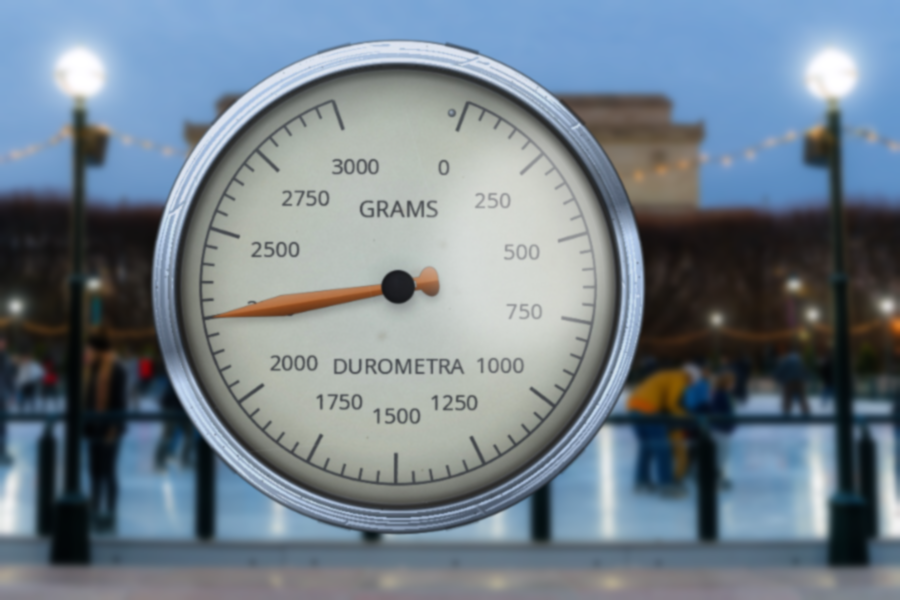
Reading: 2250; g
